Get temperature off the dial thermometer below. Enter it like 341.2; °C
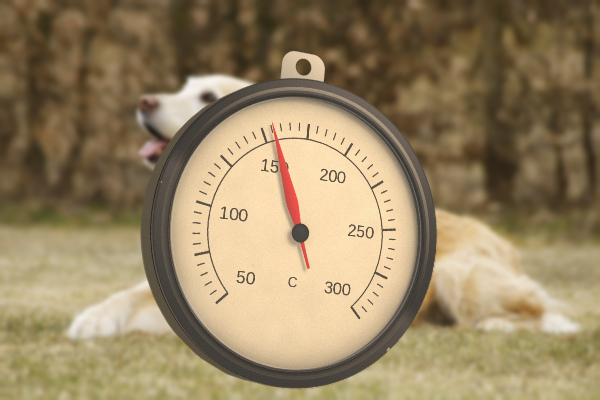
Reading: 155; °C
